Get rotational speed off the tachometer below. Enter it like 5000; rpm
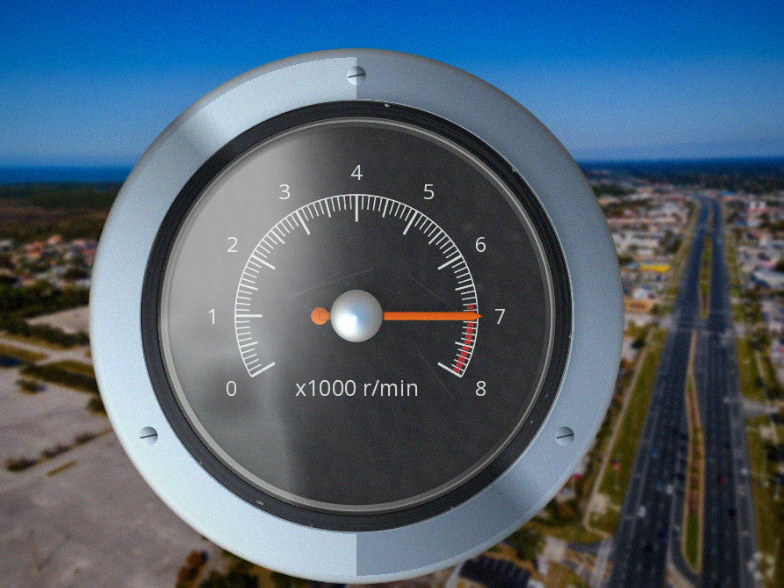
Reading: 7000; rpm
